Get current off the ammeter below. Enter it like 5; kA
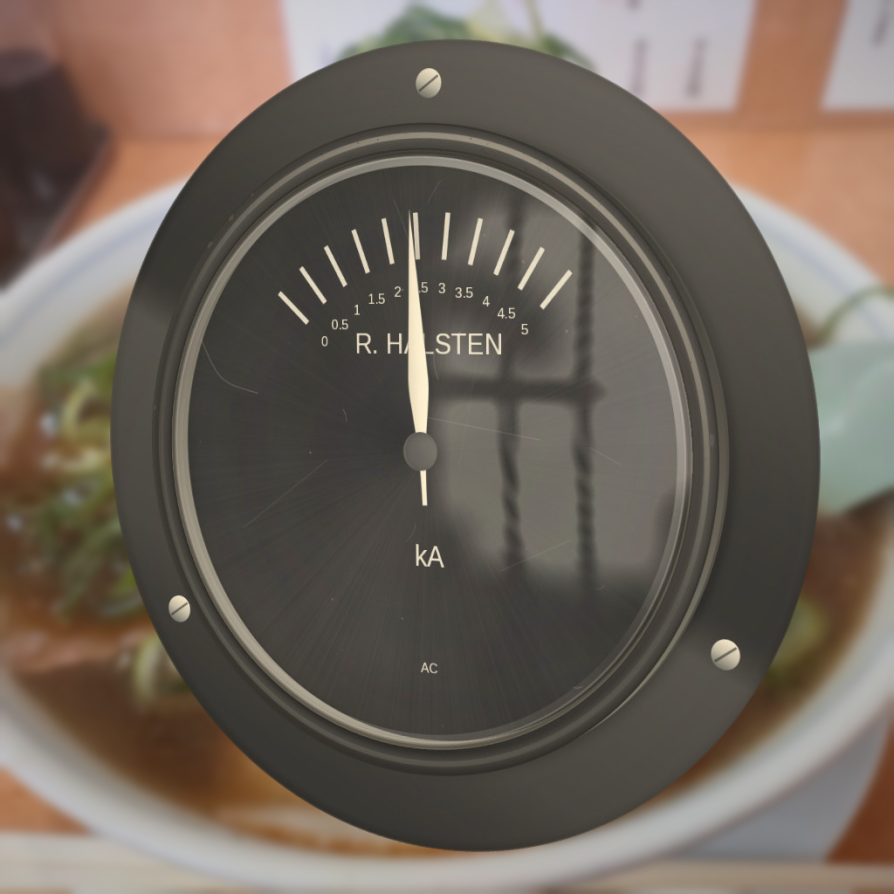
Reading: 2.5; kA
